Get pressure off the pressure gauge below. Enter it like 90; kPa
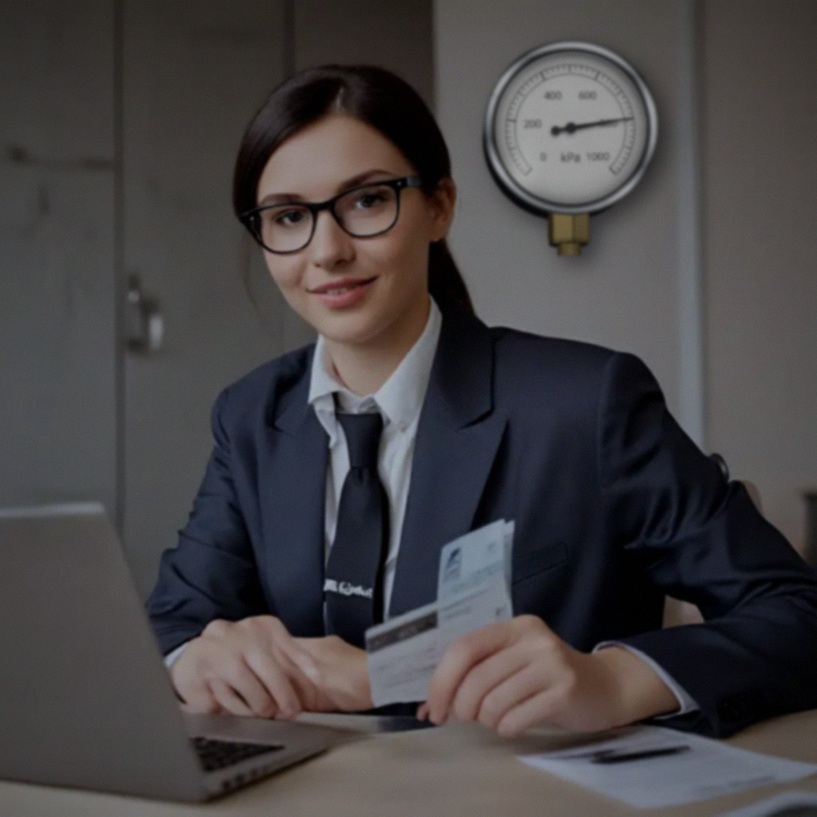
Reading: 800; kPa
